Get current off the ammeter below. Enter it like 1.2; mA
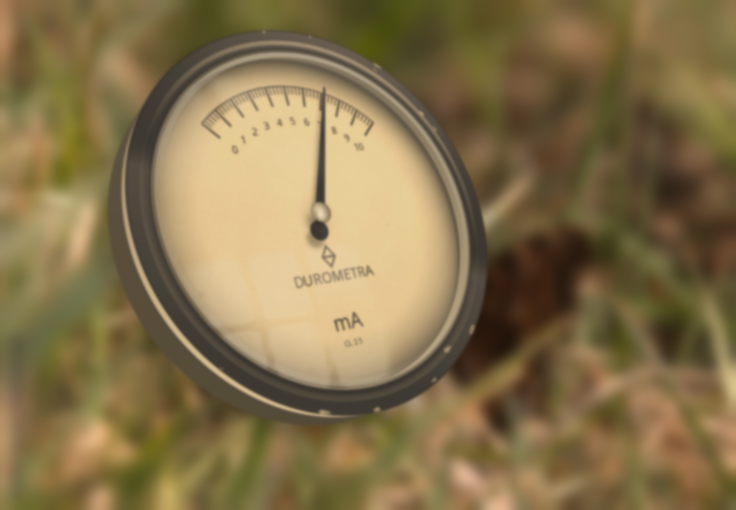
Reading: 7; mA
